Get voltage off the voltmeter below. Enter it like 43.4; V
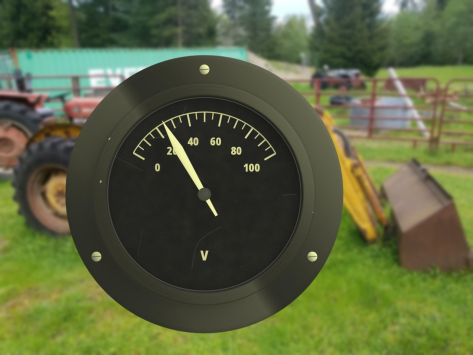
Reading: 25; V
